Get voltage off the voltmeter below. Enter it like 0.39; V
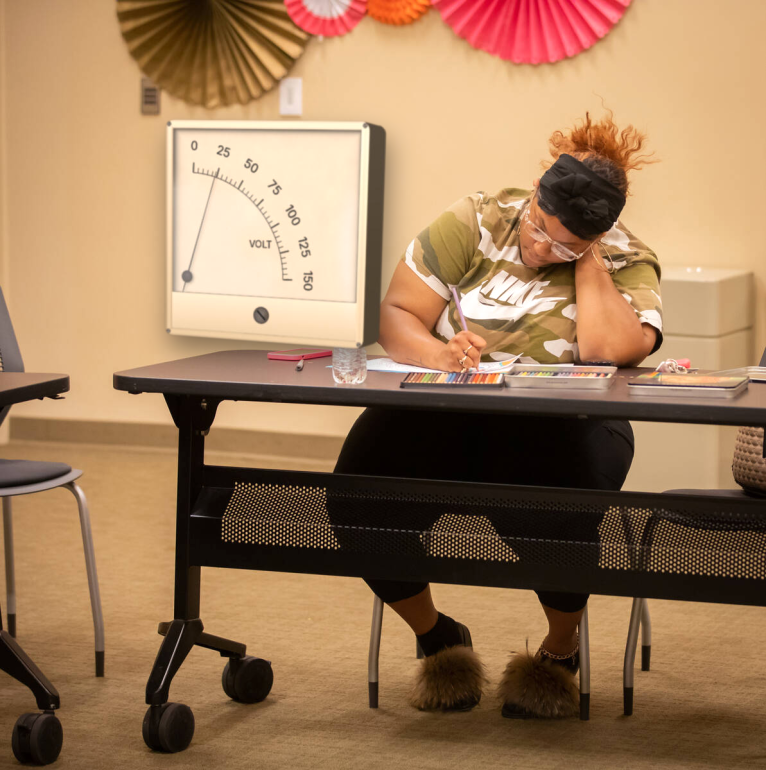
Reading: 25; V
